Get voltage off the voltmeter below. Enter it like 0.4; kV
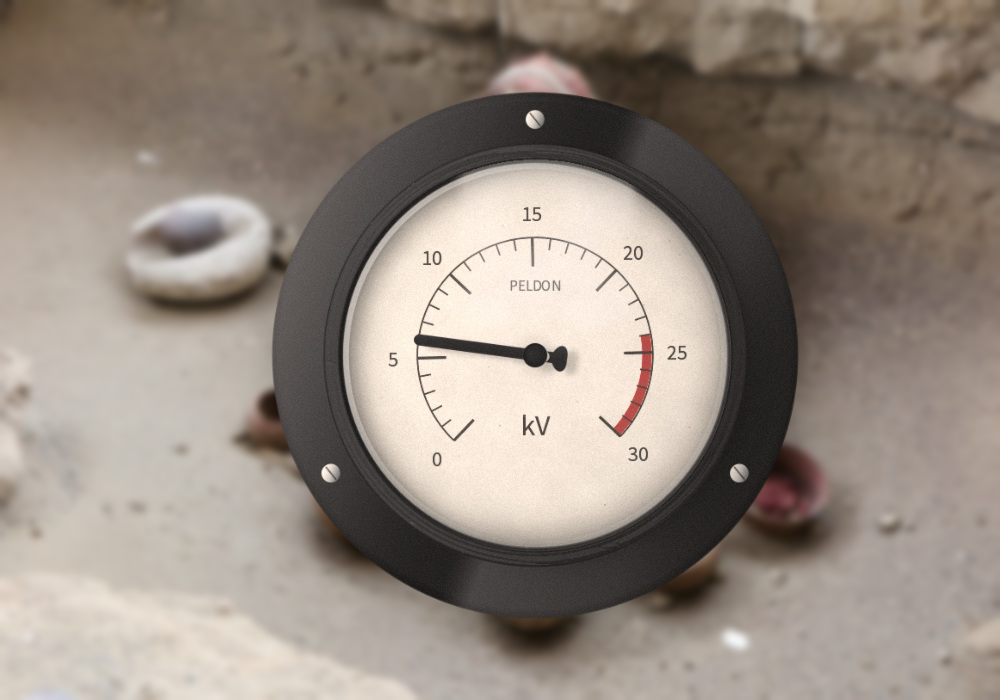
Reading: 6; kV
